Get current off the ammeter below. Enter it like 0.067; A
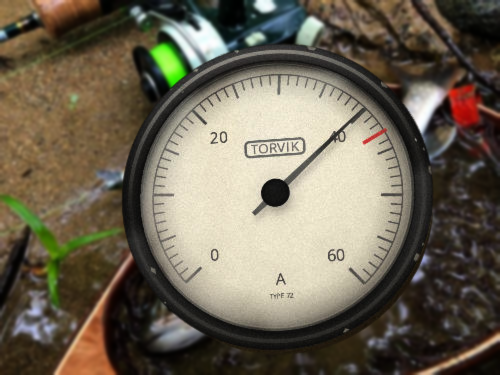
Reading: 40; A
